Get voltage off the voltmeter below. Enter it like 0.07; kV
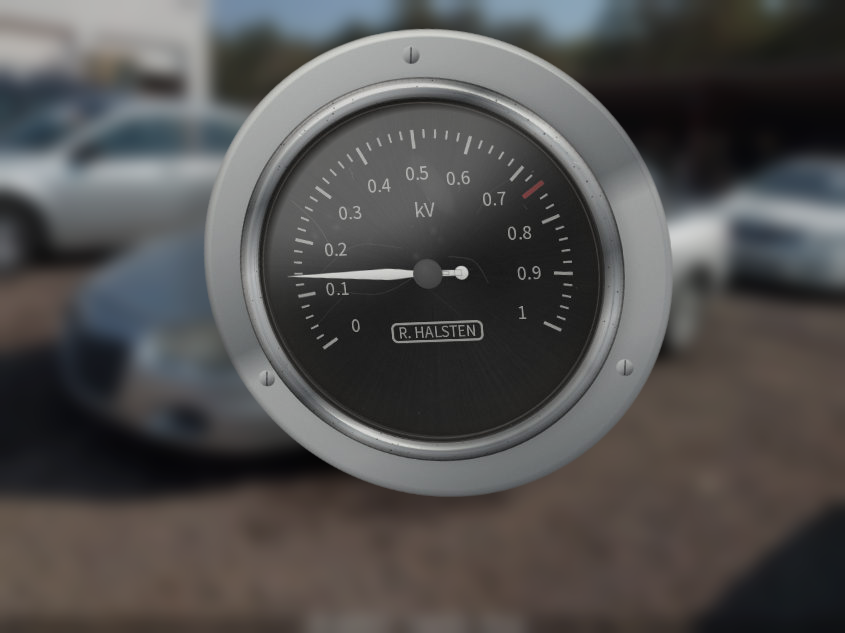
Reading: 0.14; kV
